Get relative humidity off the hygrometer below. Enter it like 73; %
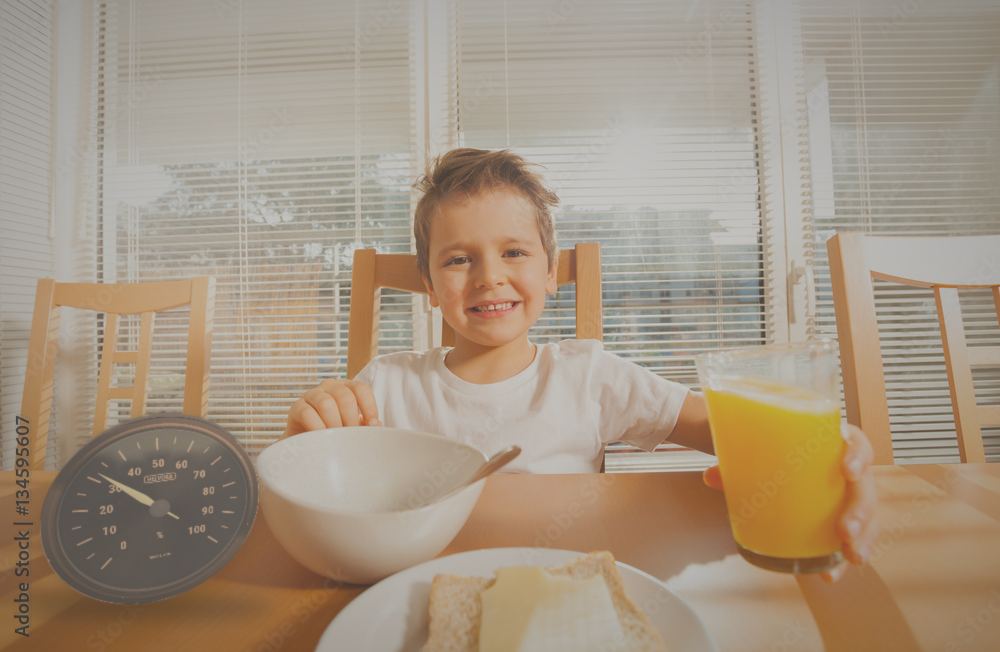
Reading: 32.5; %
